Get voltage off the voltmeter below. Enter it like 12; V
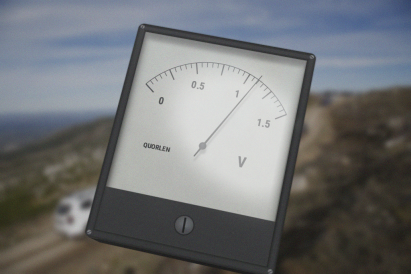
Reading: 1.1; V
